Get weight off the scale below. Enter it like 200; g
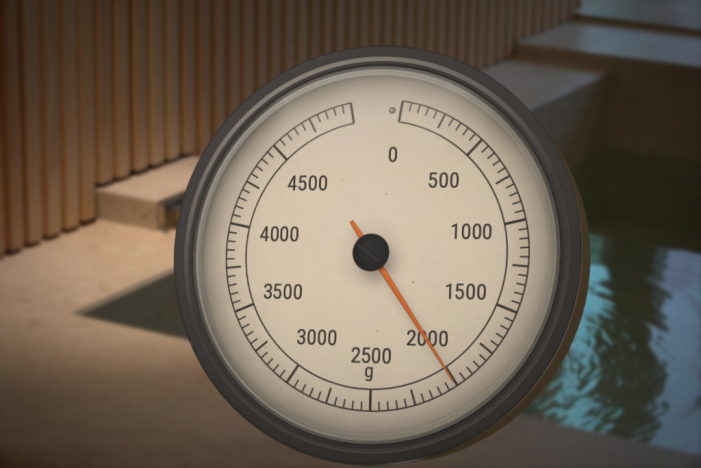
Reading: 2000; g
